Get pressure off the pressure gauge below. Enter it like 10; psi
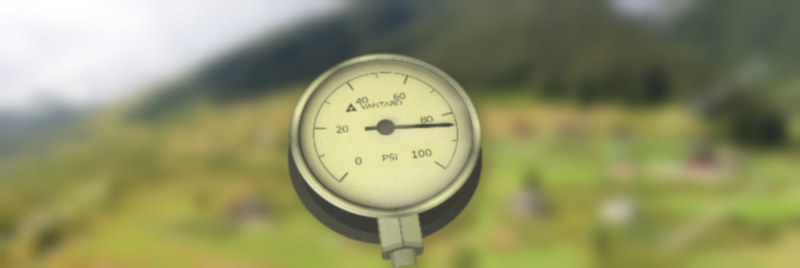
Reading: 85; psi
